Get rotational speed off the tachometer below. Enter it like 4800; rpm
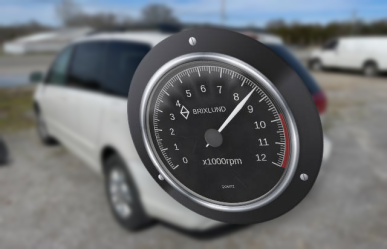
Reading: 8500; rpm
